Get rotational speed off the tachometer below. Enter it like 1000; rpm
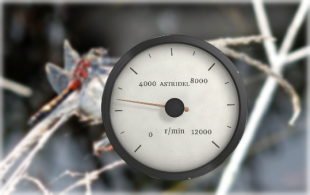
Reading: 2500; rpm
